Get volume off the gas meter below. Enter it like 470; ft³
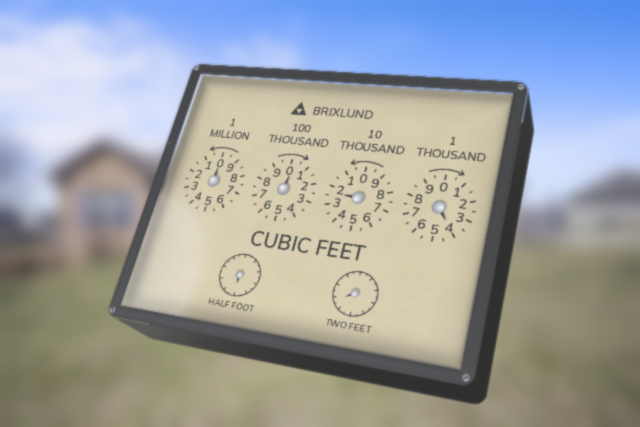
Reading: 2400; ft³
